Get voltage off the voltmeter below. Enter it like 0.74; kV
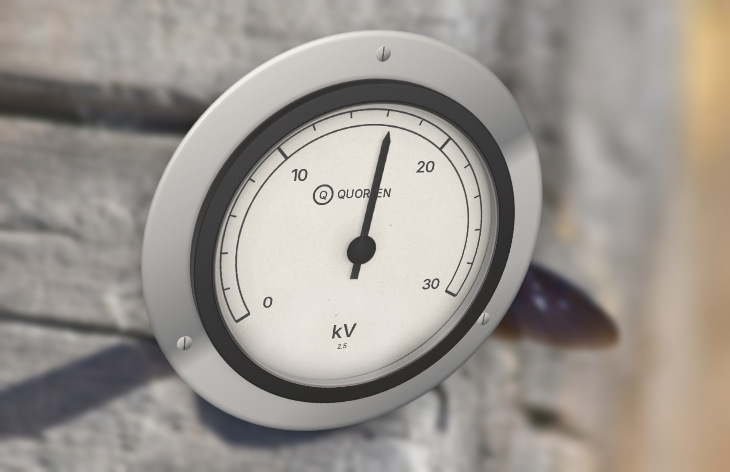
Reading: 16; kV
